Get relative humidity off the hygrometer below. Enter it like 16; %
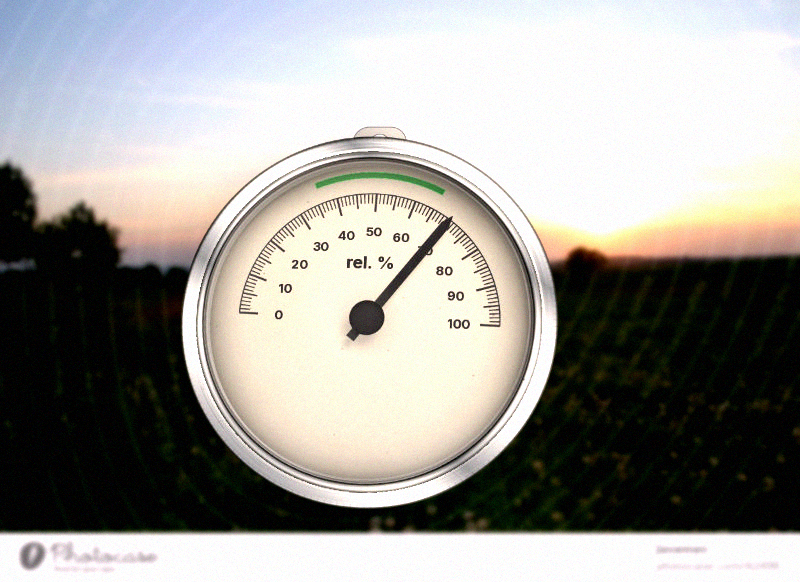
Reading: 70; %
